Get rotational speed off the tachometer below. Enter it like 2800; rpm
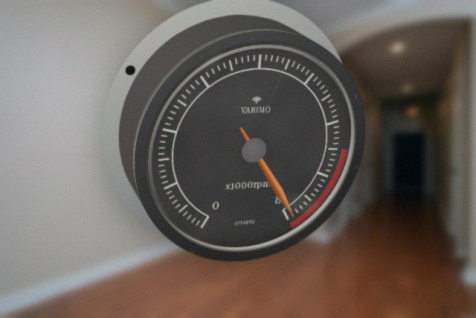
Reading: 7900; rpm
